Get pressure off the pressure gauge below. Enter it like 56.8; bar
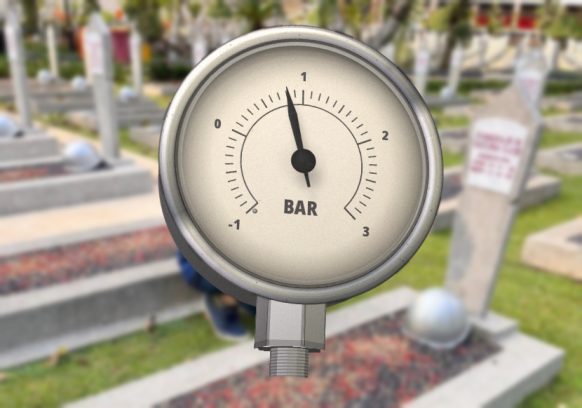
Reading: 0.8; bar
